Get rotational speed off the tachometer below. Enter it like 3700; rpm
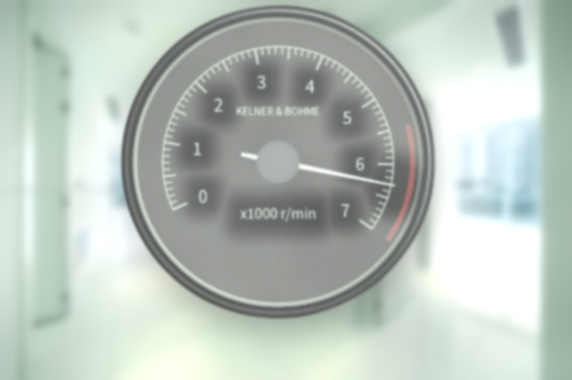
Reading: 6300; rpm
